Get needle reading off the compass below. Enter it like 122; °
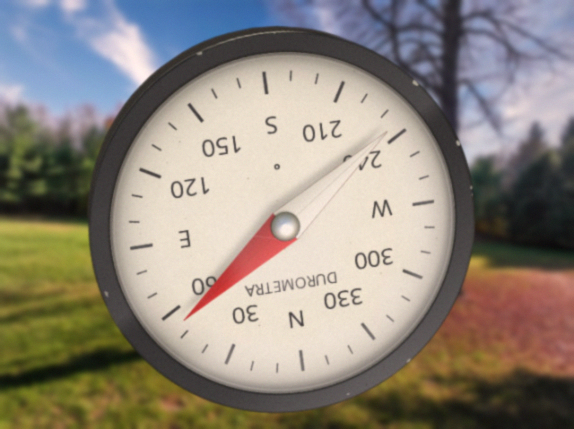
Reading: 55; °
